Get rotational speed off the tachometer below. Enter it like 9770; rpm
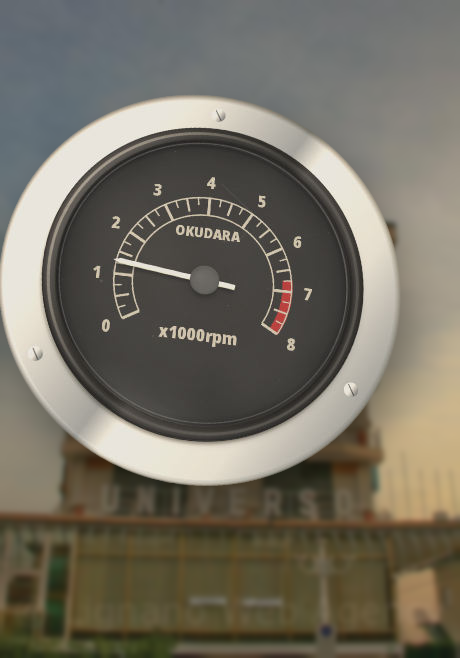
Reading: 1250; rpm
